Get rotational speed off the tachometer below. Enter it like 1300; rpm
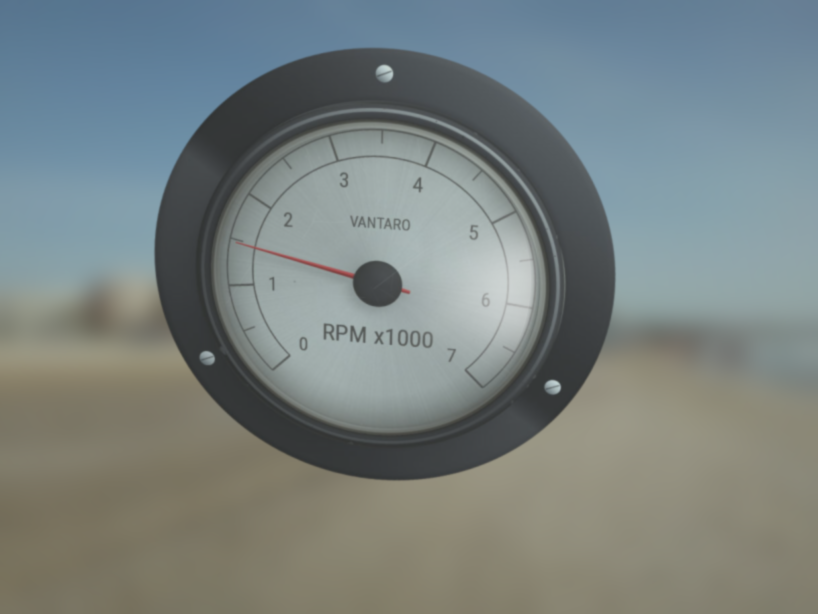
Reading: 1500; rpm
